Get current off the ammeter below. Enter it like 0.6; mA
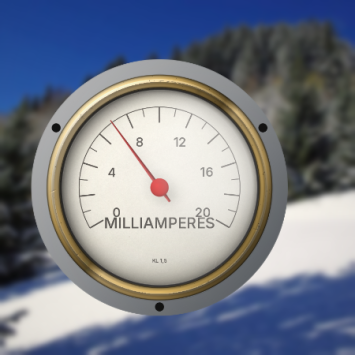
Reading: 7; mA
